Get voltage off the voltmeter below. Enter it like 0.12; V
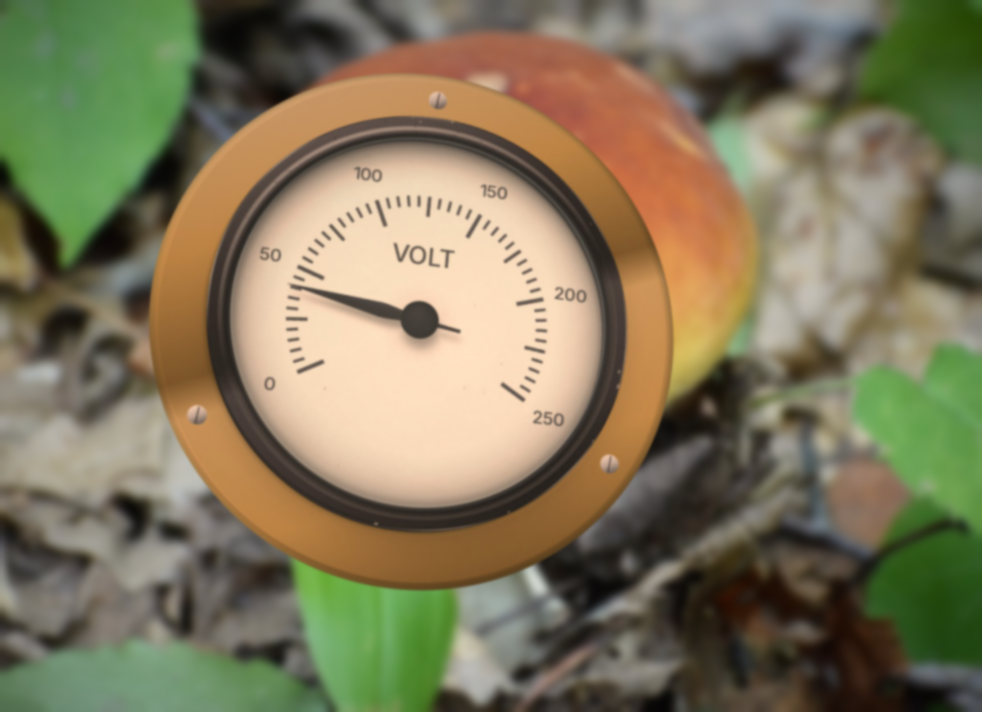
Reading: 40; V
